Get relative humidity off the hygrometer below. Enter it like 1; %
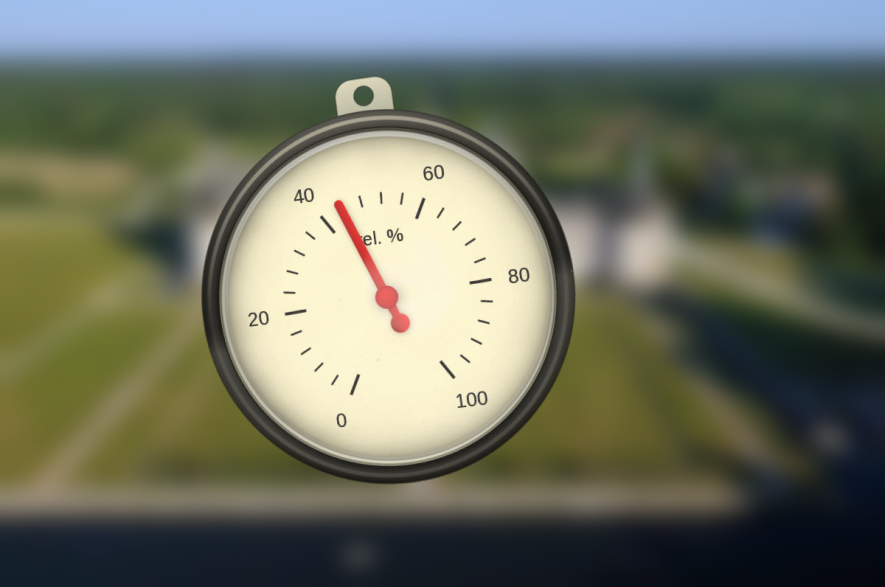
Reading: 44; %
